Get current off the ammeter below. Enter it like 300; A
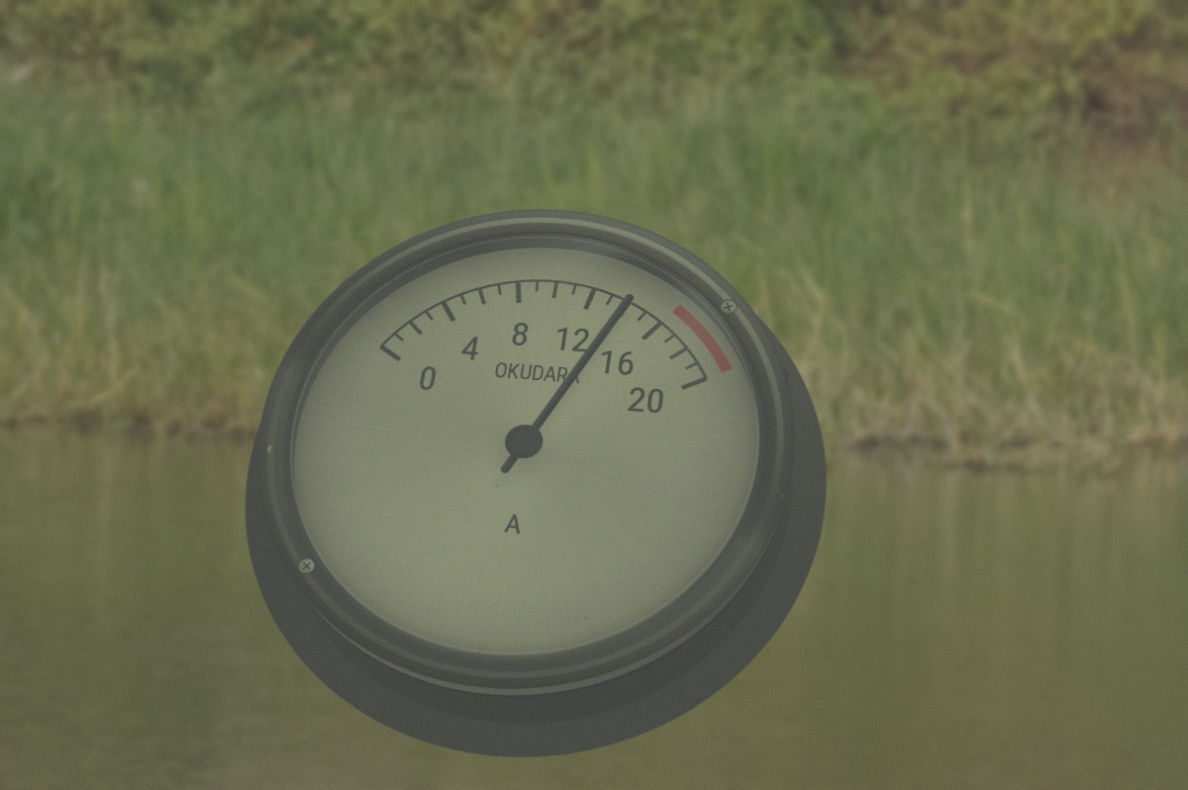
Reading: 14; A
